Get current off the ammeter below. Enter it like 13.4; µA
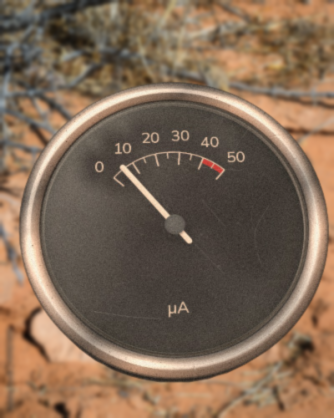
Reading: 5; µA
